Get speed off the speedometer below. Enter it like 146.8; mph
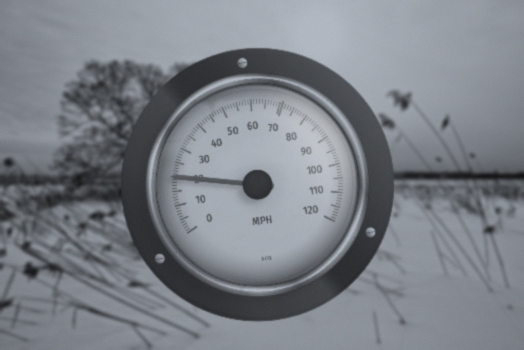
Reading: 20; mph
